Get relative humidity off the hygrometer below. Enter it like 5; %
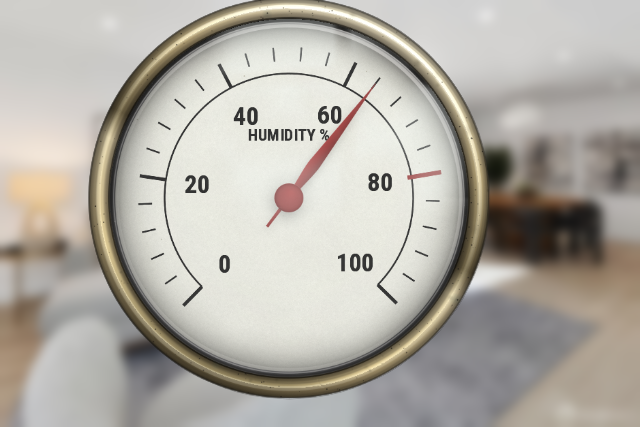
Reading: 64; %
